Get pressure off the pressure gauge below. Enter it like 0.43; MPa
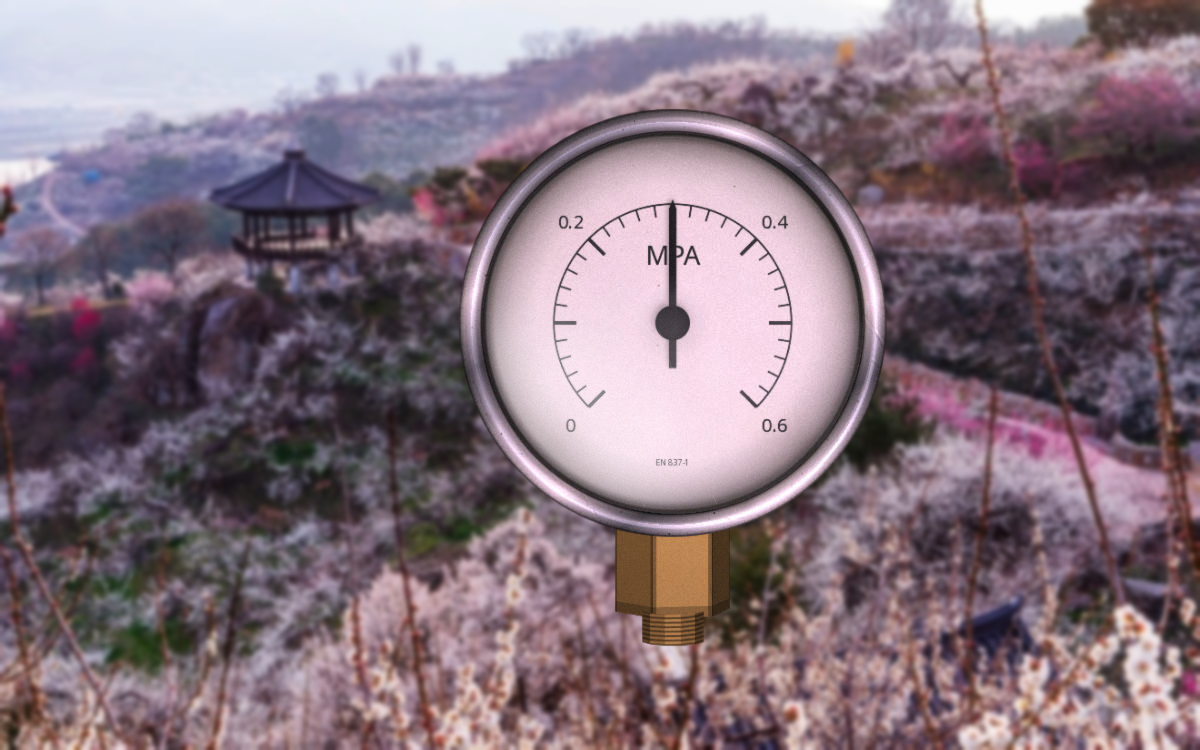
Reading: 0.3; MPa
